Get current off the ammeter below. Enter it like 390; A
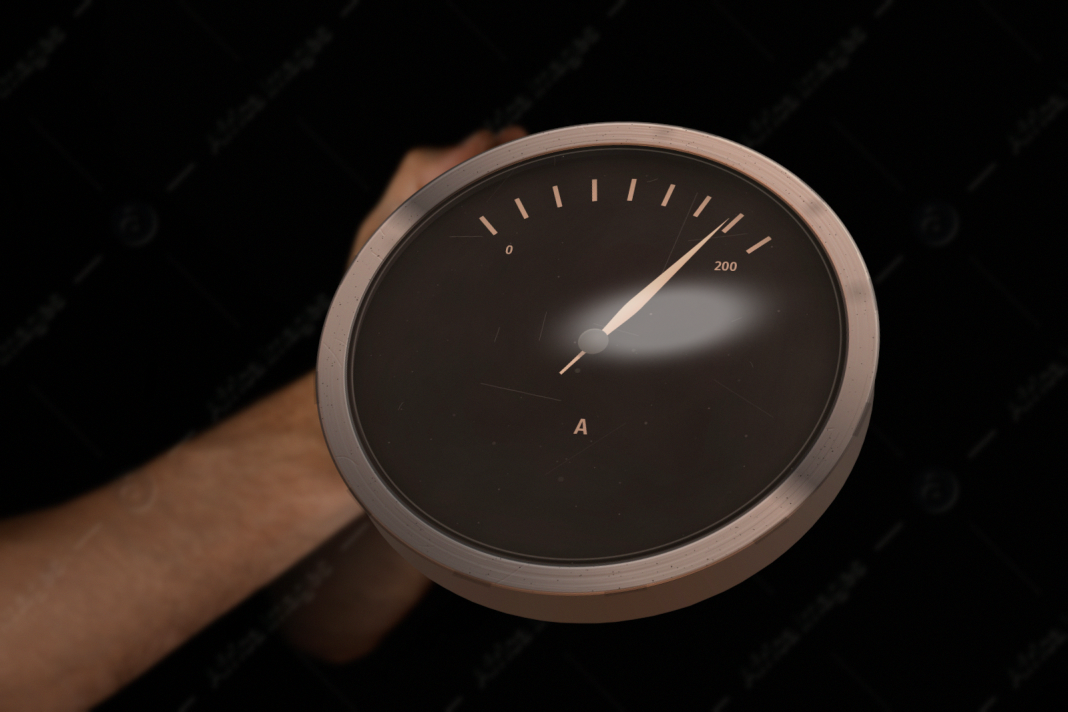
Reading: 175; A
